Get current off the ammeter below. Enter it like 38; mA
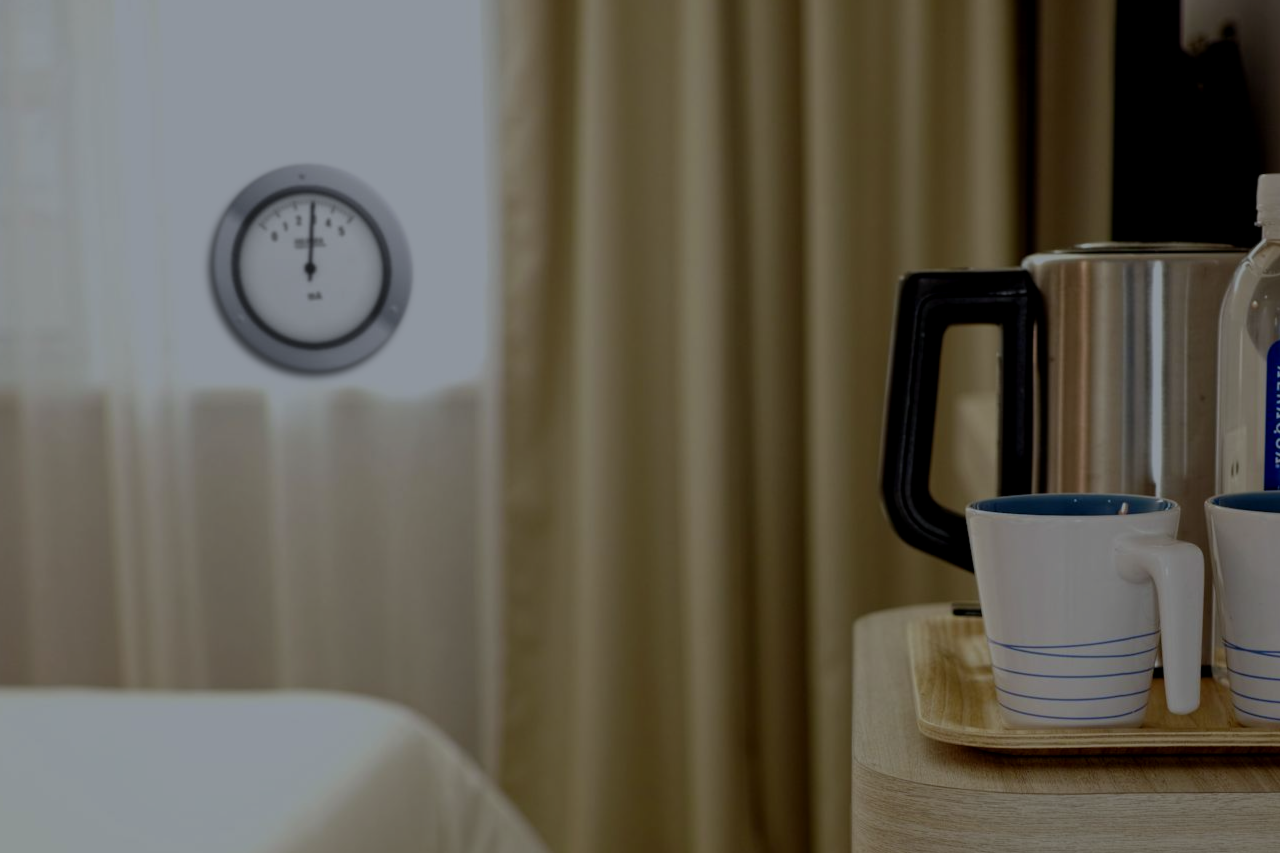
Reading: 3; mA
